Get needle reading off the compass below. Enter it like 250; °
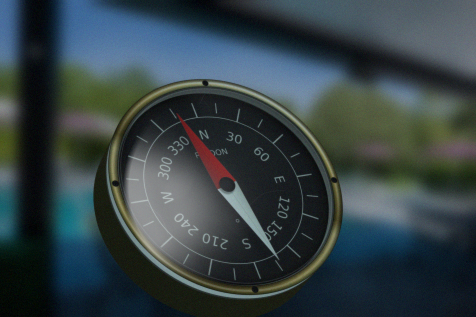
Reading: 345; °
